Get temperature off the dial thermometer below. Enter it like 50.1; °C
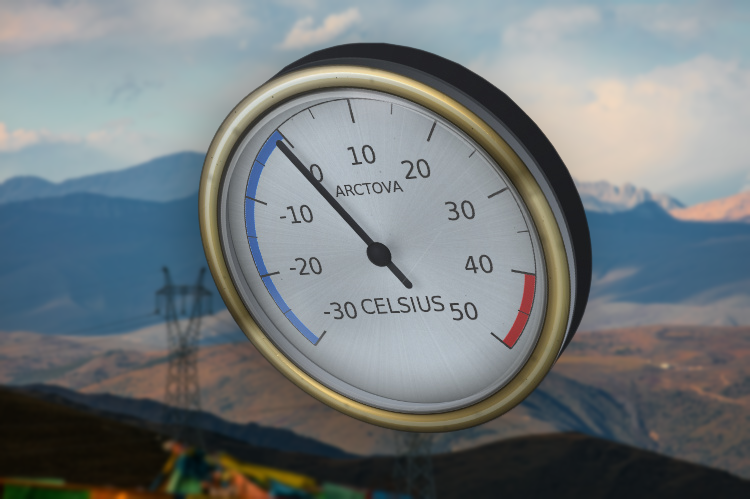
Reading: 0; °C
